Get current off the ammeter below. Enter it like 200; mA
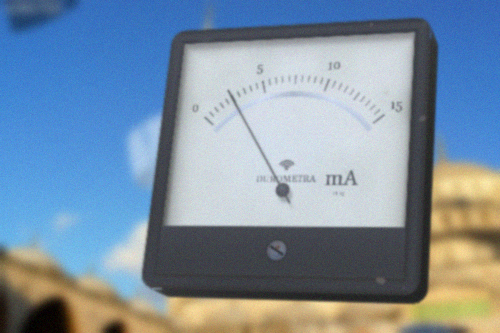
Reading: 2.5; mA
